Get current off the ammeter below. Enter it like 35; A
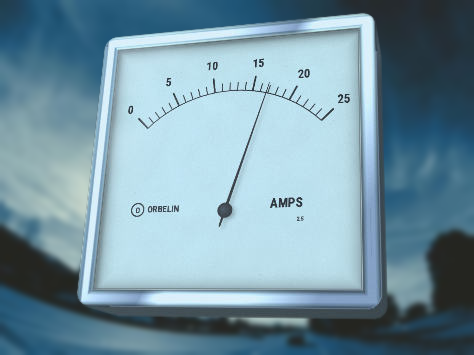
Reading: 17; A
